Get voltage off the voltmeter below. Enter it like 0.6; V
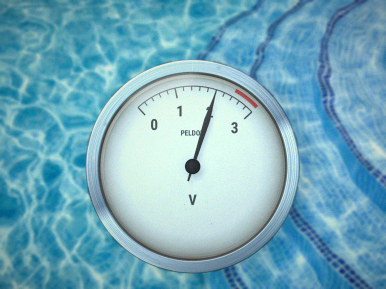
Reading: 2; V
